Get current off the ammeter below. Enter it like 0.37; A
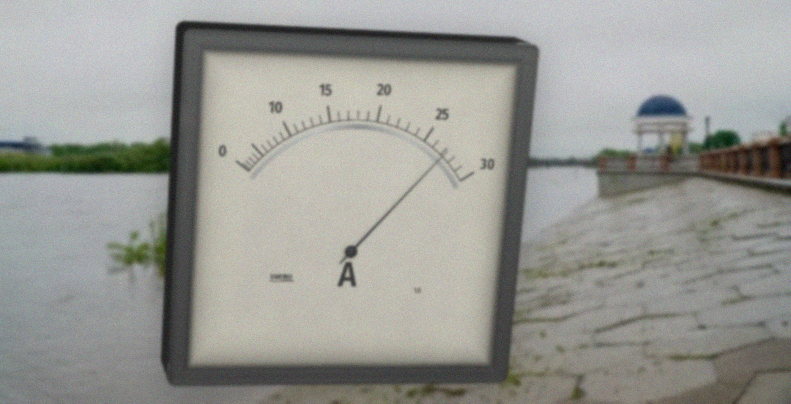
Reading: 27; A
